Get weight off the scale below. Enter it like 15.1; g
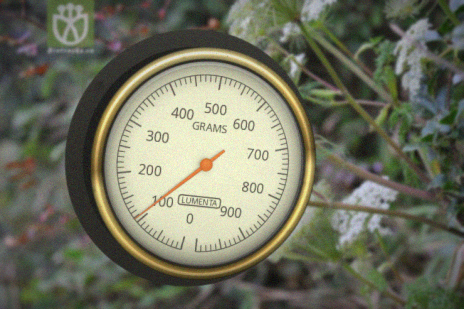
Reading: 110; g
